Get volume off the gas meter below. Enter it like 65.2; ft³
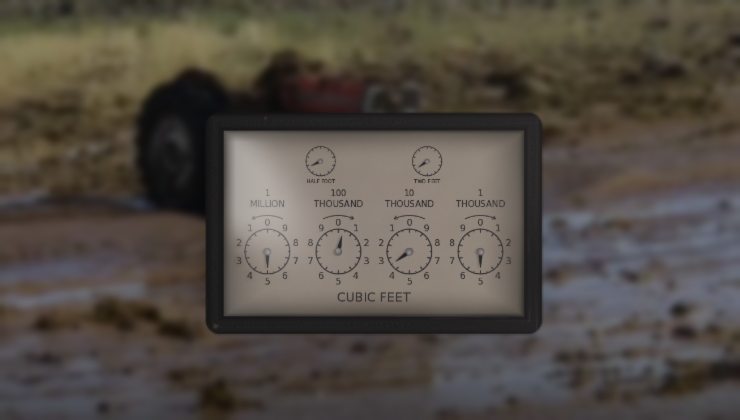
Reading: 503500; ft³
